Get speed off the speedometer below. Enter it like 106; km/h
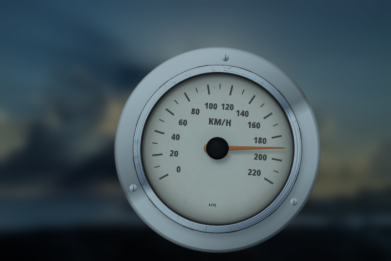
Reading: 190; km/h
